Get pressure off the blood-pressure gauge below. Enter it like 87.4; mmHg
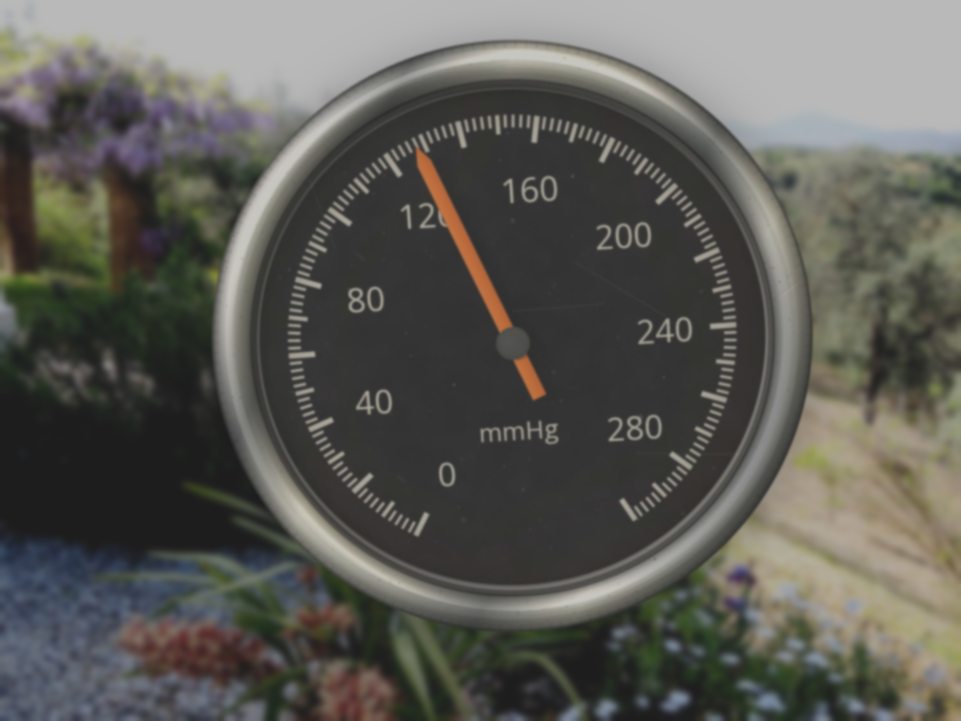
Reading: 128; mmHg
